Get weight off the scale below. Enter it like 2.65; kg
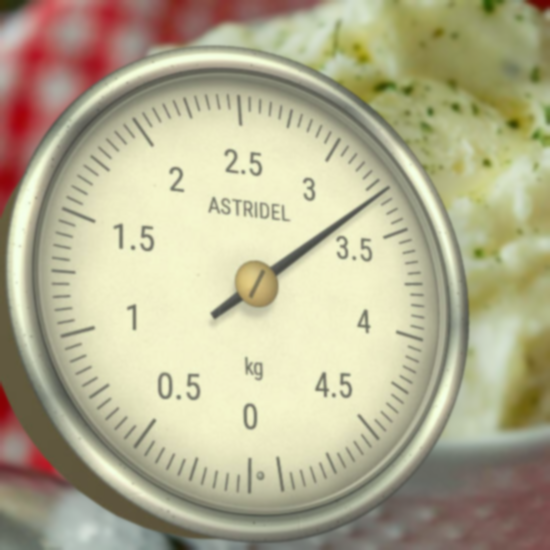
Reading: 3.3; kg
